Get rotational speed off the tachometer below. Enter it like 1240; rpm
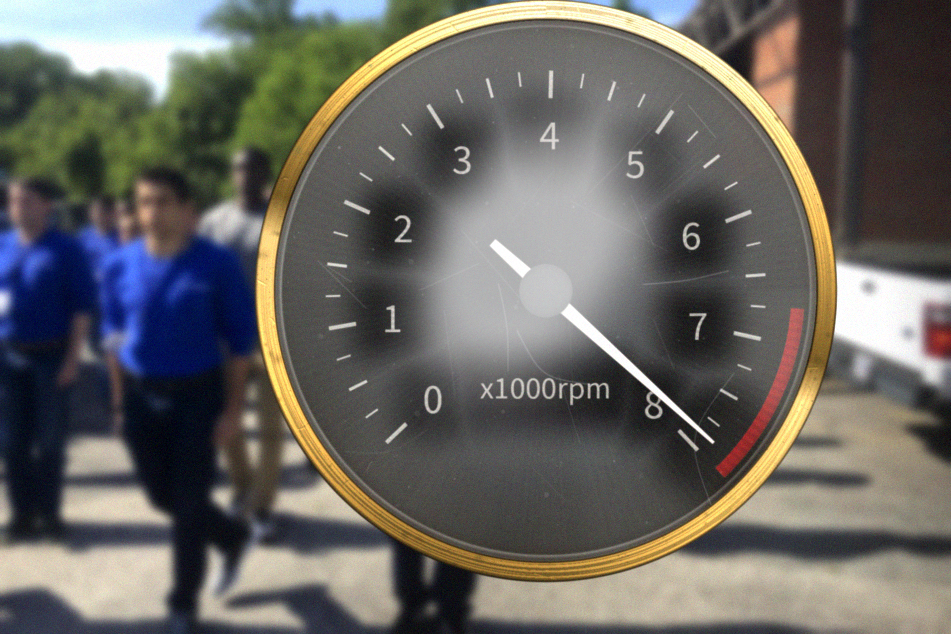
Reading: 7875; rpm
